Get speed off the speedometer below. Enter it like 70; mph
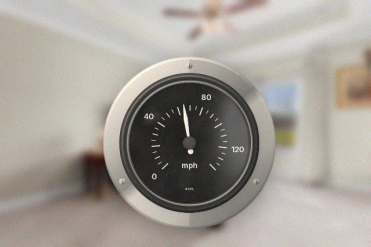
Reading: 65; mph
